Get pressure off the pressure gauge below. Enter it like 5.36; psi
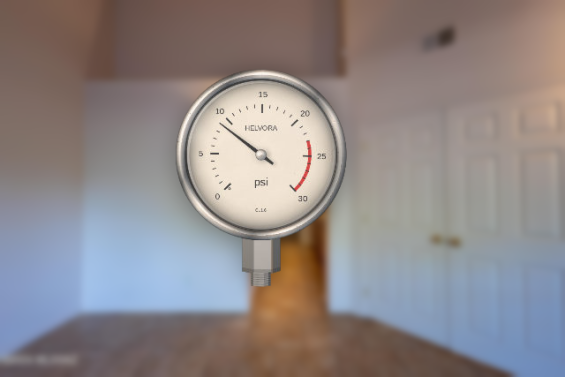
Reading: 9; psi
